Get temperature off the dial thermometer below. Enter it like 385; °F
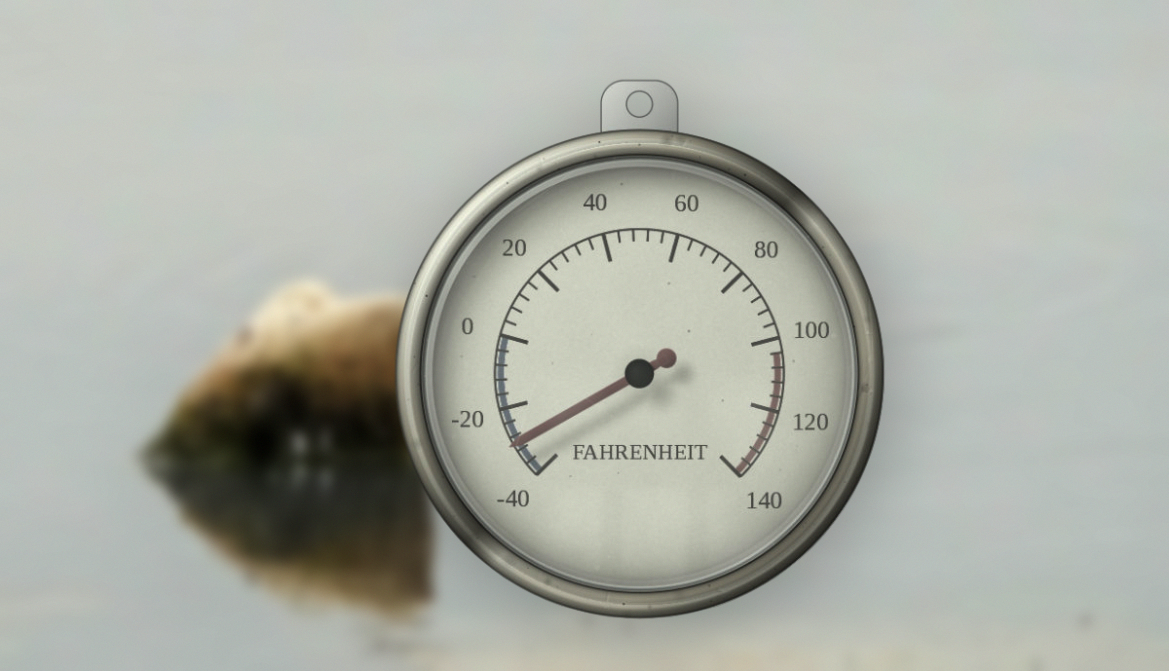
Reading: -30; °F
